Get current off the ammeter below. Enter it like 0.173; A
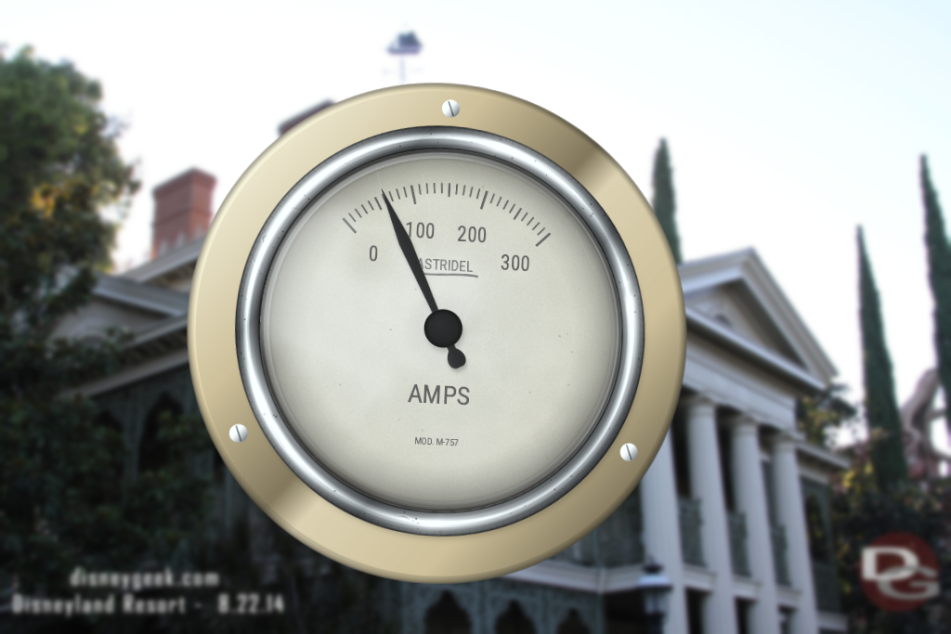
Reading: 60; A
